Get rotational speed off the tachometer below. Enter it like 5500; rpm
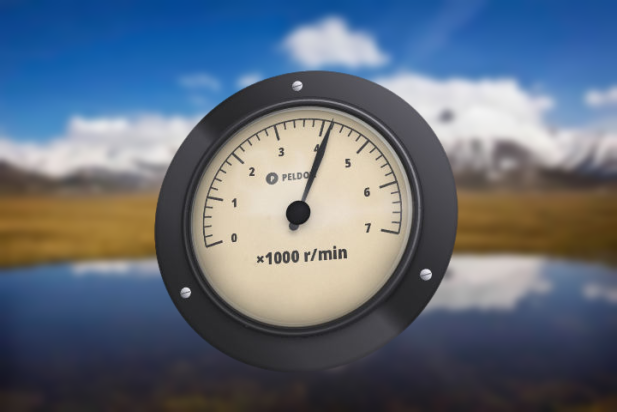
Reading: 4200; rpm
